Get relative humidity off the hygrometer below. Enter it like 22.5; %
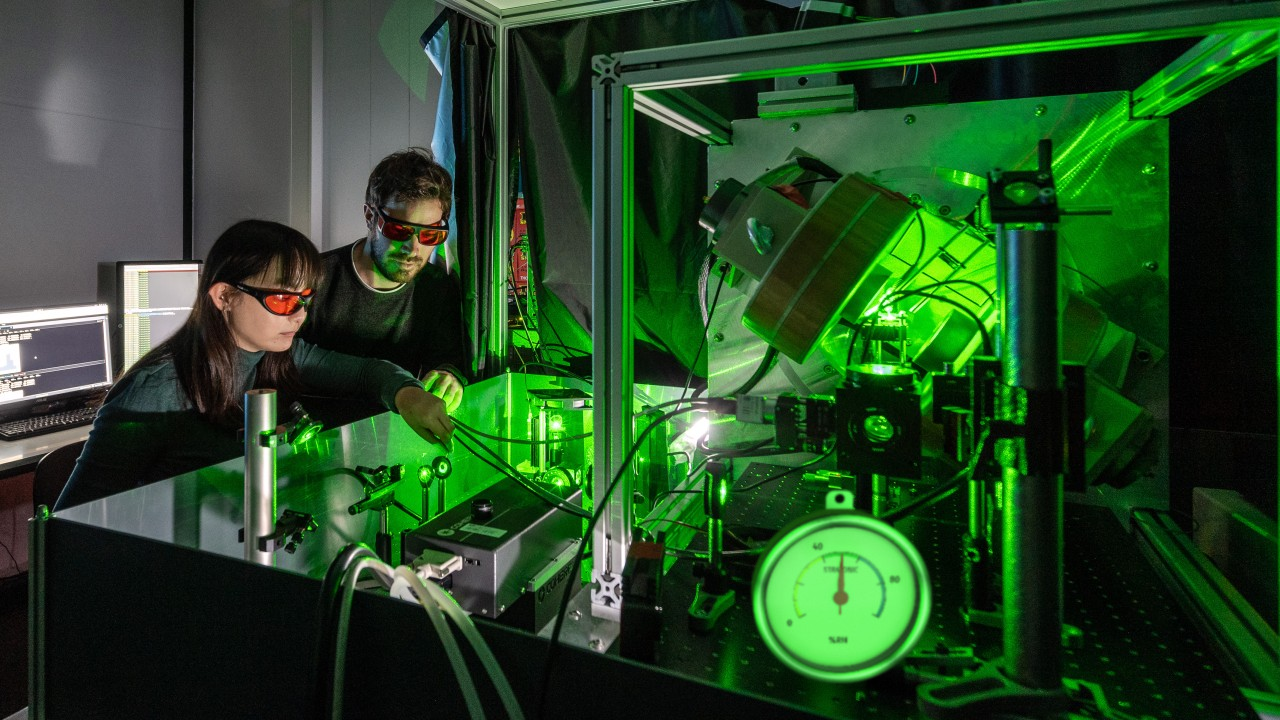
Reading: 50; %
